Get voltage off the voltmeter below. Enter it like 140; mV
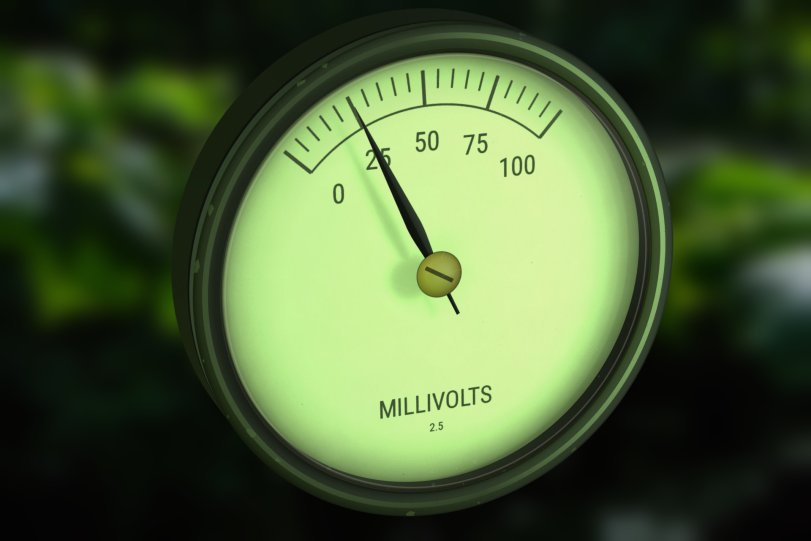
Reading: 25; mV
